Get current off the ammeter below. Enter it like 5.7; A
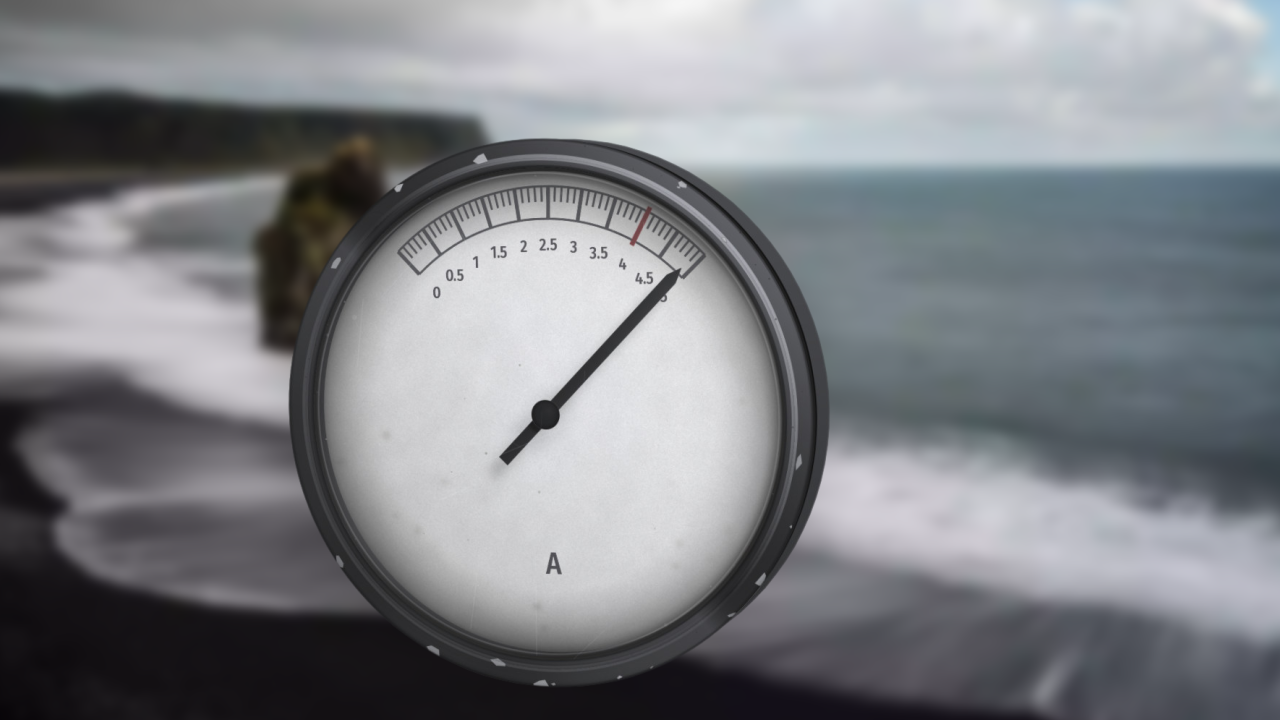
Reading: 4.9; A
